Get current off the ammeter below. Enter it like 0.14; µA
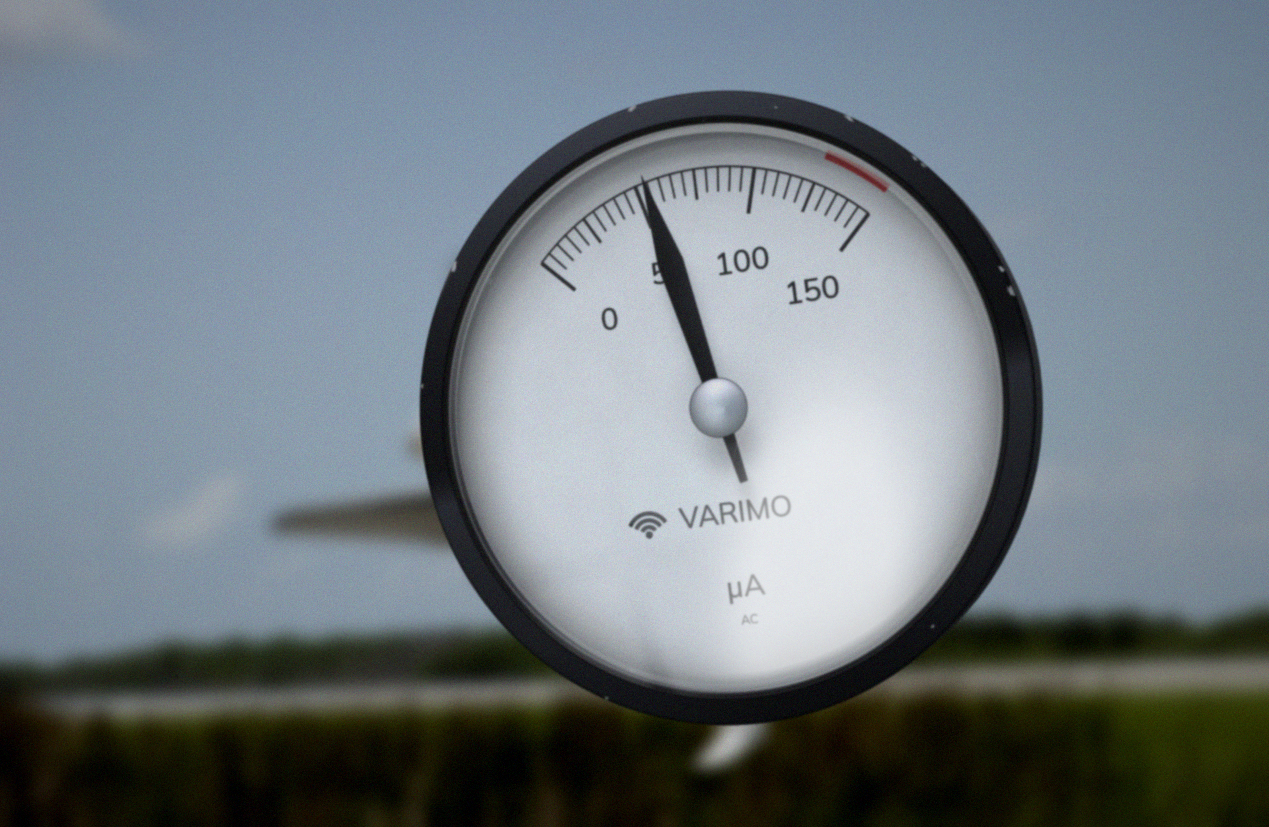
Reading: 55; µA
